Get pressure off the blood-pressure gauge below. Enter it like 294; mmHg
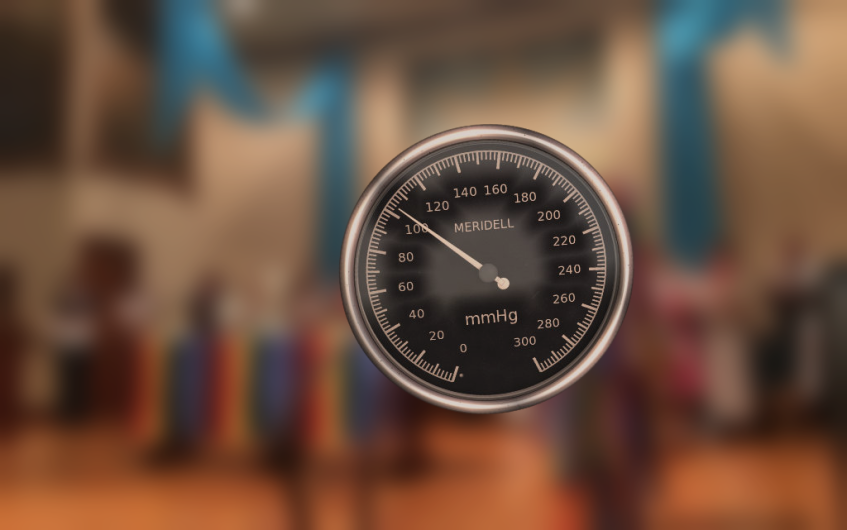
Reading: 104; mmHg
